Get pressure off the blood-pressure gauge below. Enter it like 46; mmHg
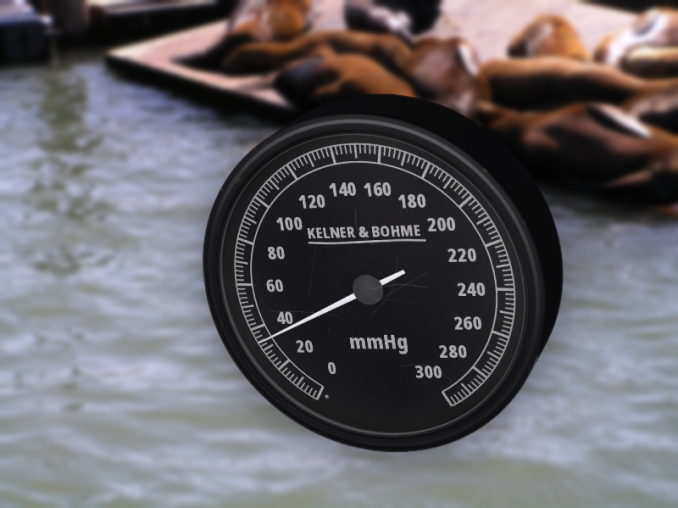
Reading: 34; mmHg
